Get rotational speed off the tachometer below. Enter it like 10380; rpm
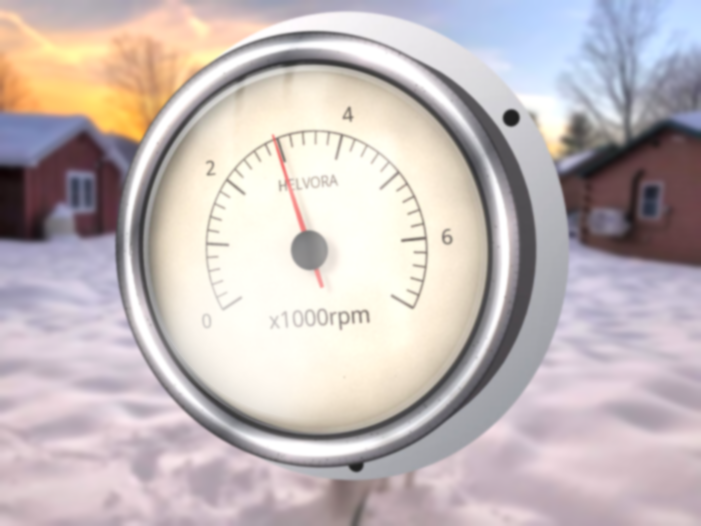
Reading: 3000; rpm
